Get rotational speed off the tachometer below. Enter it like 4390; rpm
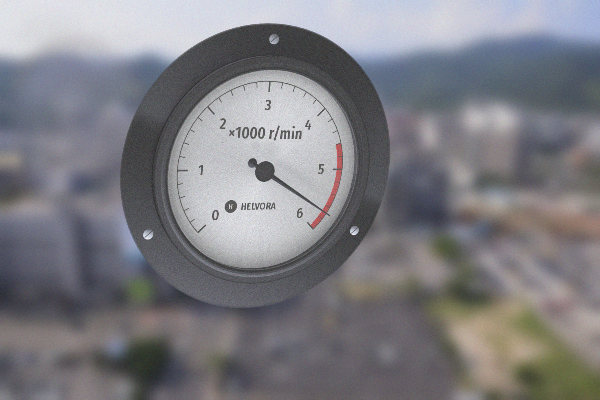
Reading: 5700; rpm
